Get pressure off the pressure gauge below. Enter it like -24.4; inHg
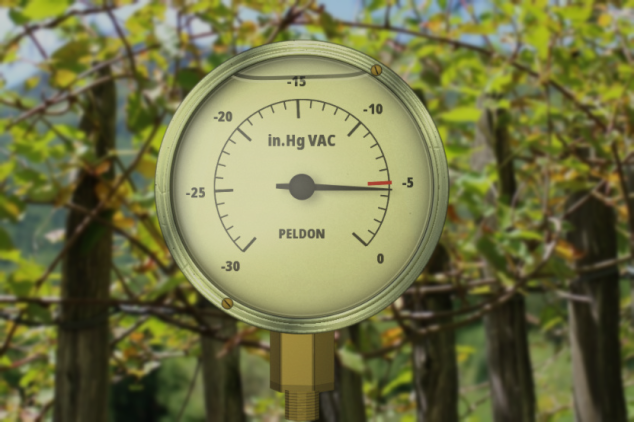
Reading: -4.5; inHg
